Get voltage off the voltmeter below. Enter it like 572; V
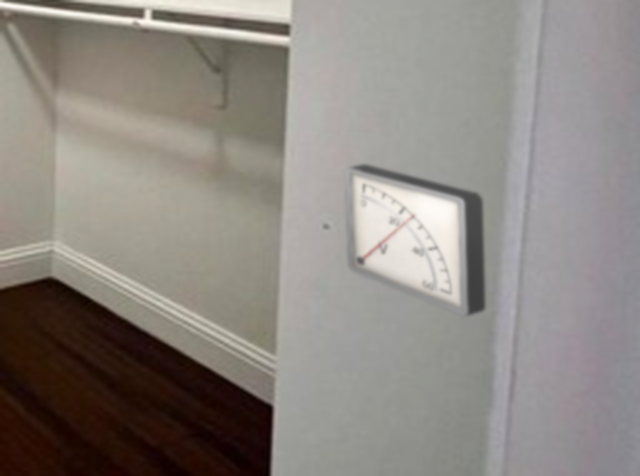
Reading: 25; V
